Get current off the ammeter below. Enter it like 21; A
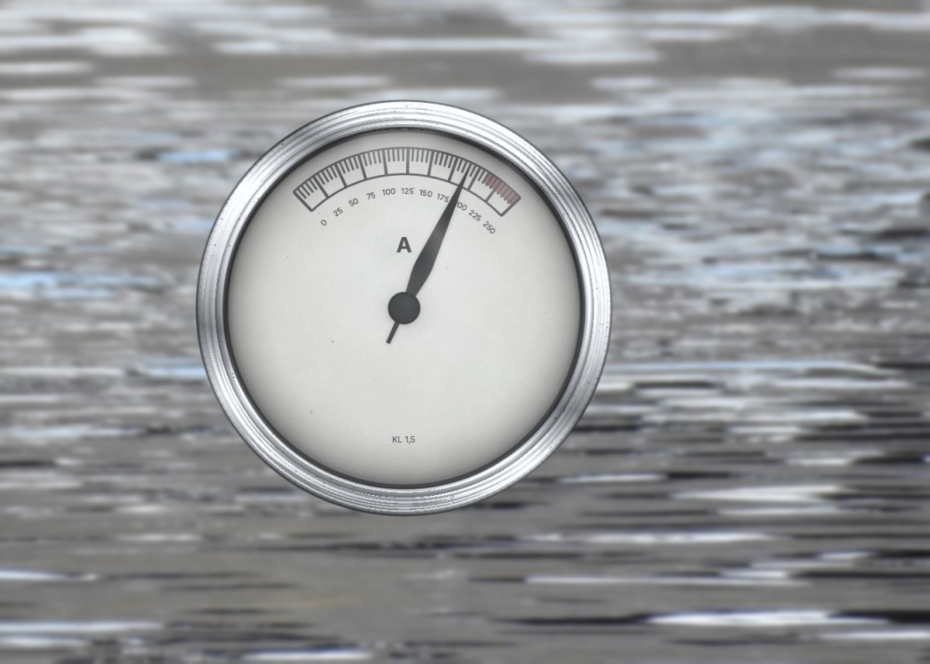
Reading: 190; A
